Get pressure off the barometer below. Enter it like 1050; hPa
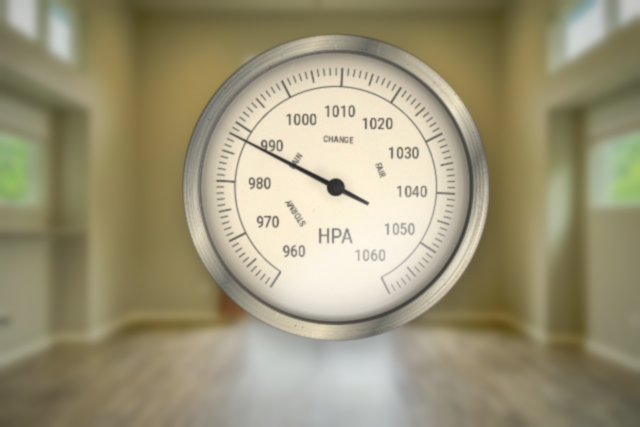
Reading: 988; hPa
